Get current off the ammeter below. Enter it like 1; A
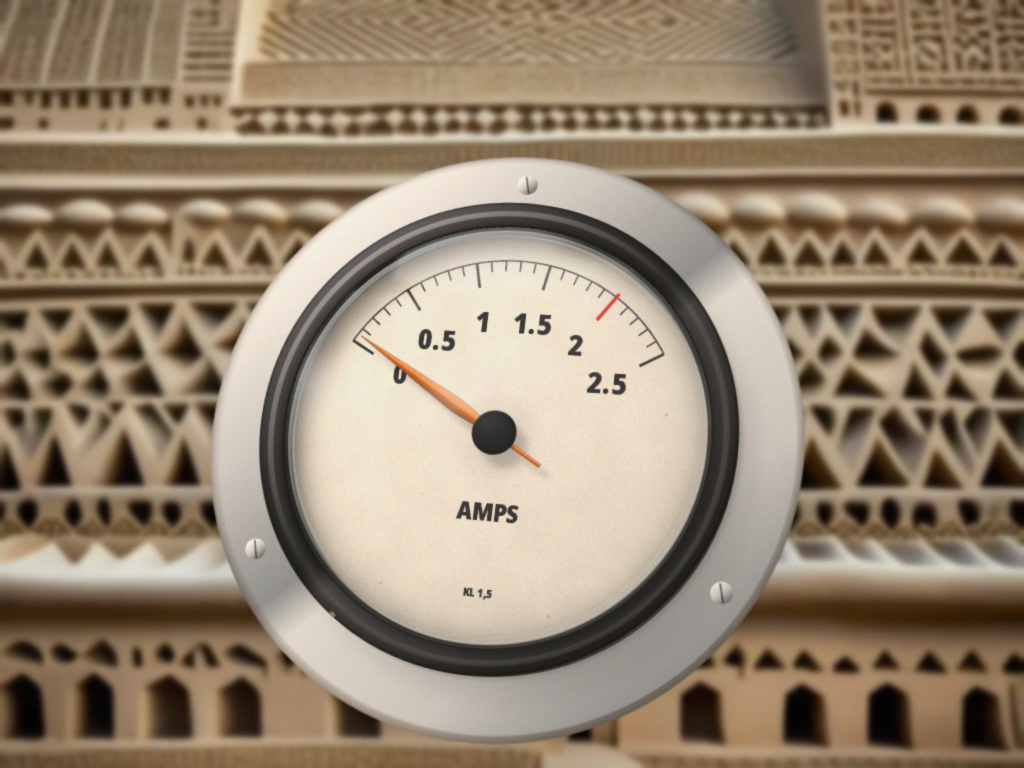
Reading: 0.05; A
